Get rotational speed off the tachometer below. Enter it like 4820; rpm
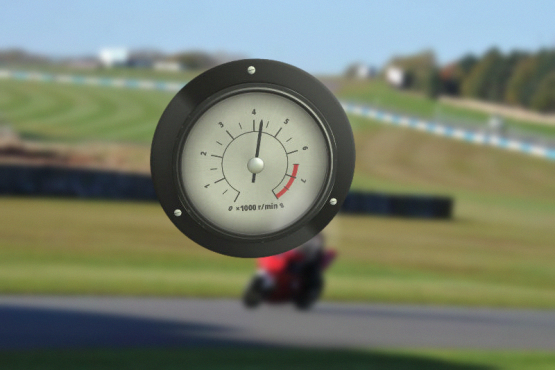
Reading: 4250; rpm
